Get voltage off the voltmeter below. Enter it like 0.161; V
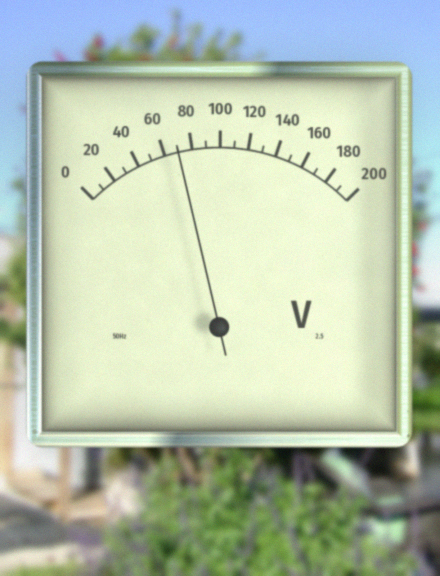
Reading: 70; V
